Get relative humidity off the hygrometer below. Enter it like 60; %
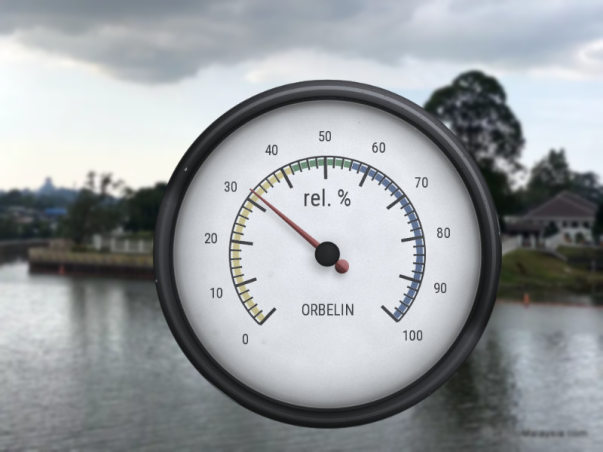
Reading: 32; %
